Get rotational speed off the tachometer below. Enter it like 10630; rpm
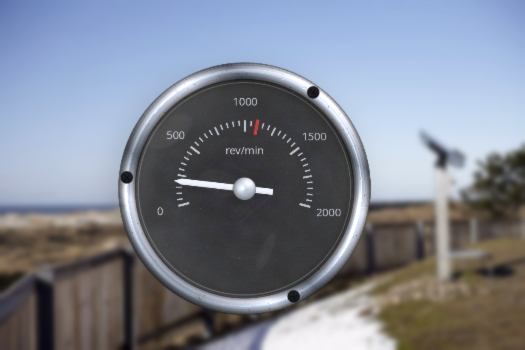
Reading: 200; rpm
